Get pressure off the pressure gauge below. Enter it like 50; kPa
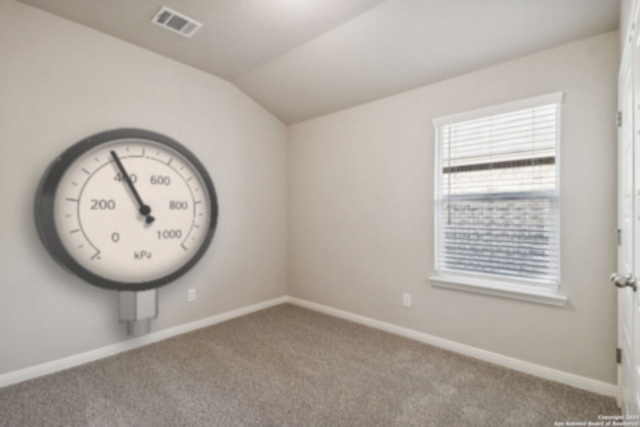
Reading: 400; kPa
